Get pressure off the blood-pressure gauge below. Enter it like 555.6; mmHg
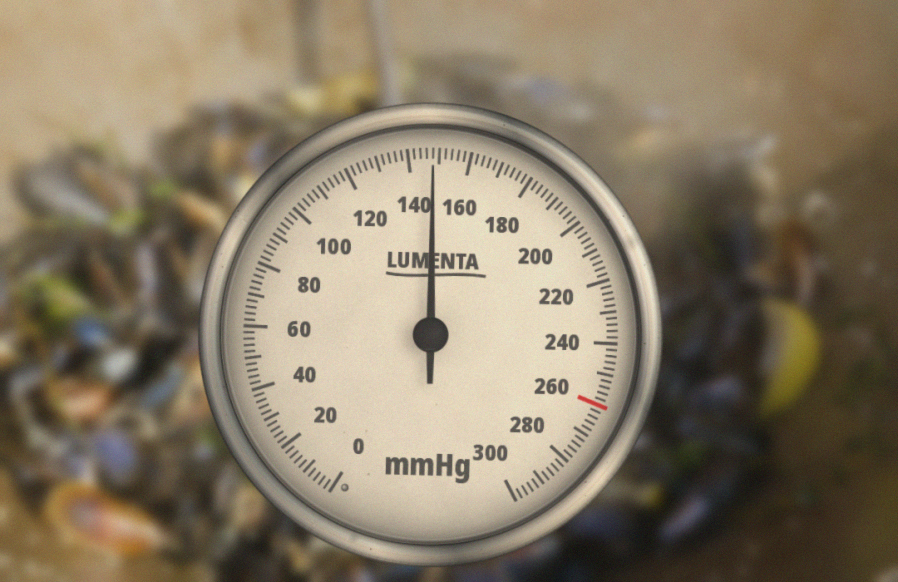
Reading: 148; mmHg
